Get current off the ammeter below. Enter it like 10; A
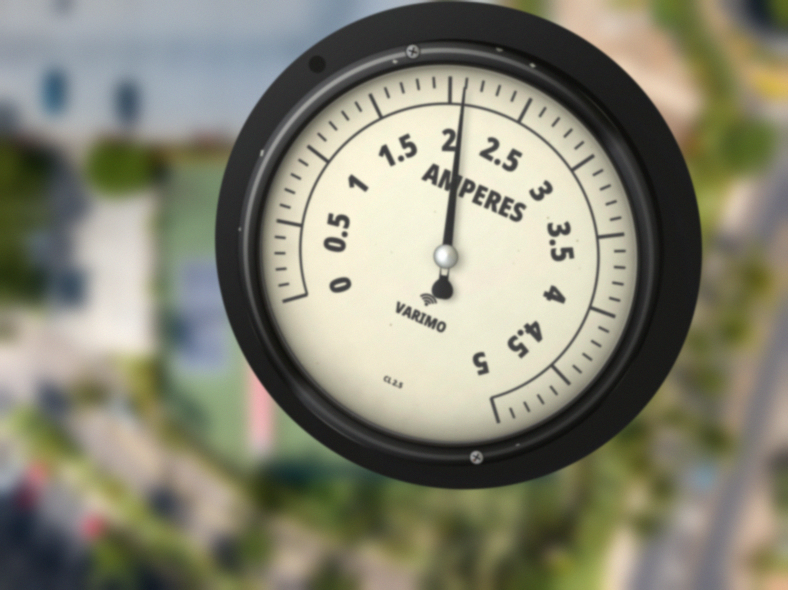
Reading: 2.1; A
